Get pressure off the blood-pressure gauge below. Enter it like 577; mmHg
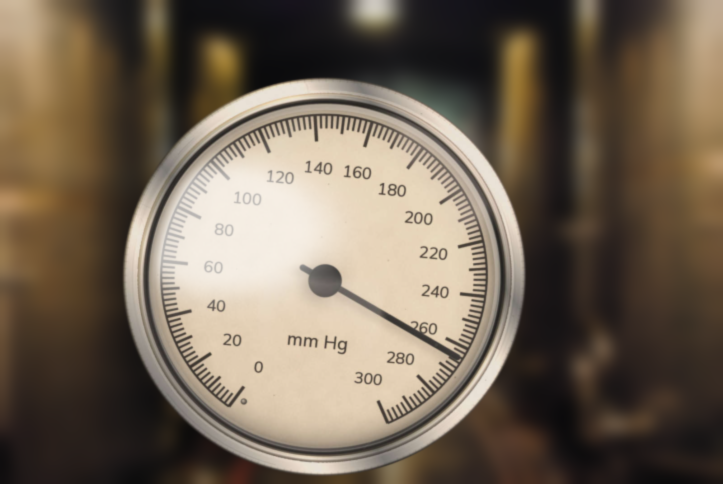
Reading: 264; mmHg
